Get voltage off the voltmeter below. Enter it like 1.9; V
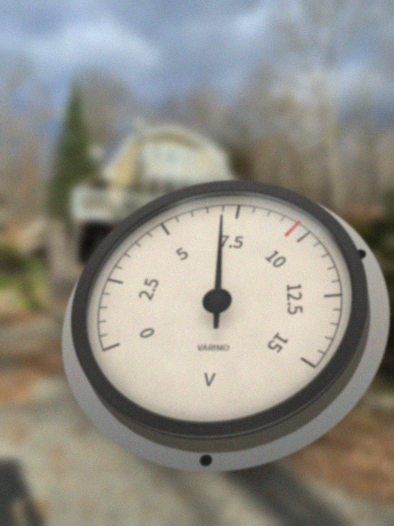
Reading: 7; V
